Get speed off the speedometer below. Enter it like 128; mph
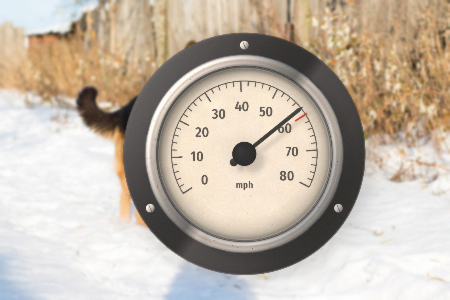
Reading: 58; mph
